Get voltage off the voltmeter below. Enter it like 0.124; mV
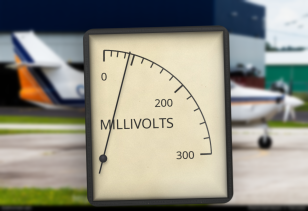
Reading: 90; mV
